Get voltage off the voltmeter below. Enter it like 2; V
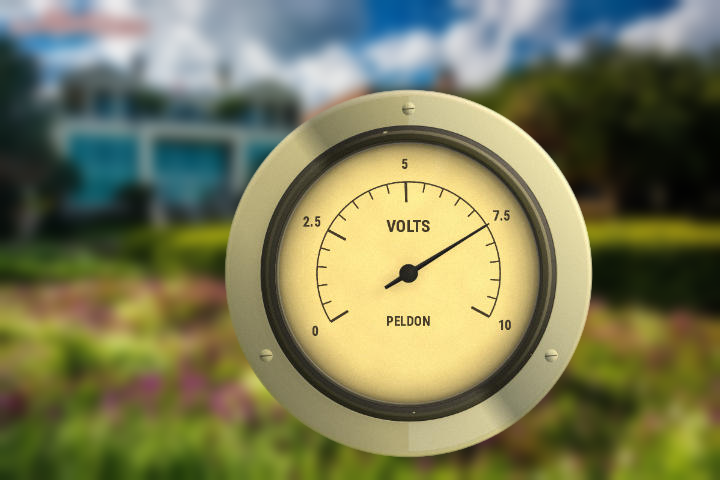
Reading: 7.5; V
